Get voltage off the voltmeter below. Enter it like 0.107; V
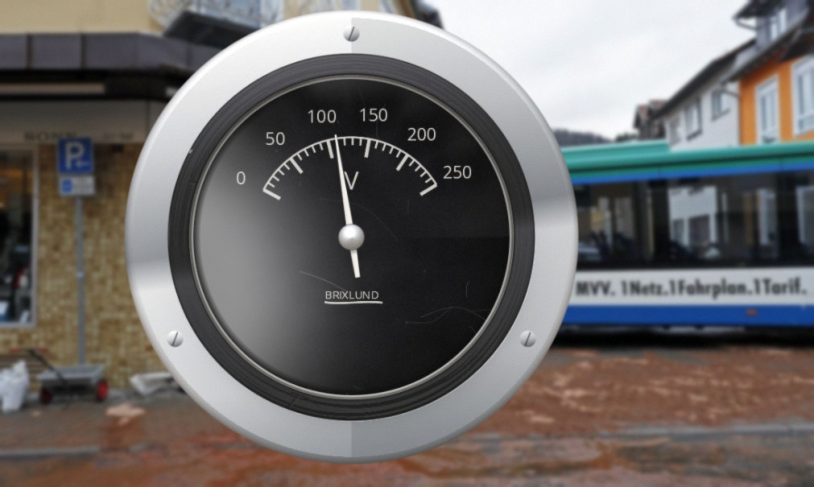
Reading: 110; V
